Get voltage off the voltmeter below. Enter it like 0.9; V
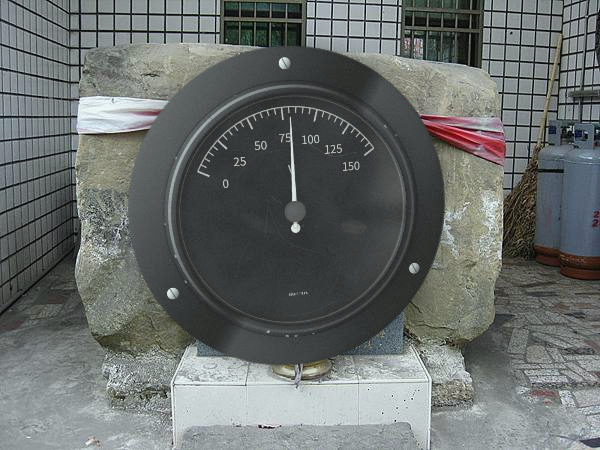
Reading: 80; V
